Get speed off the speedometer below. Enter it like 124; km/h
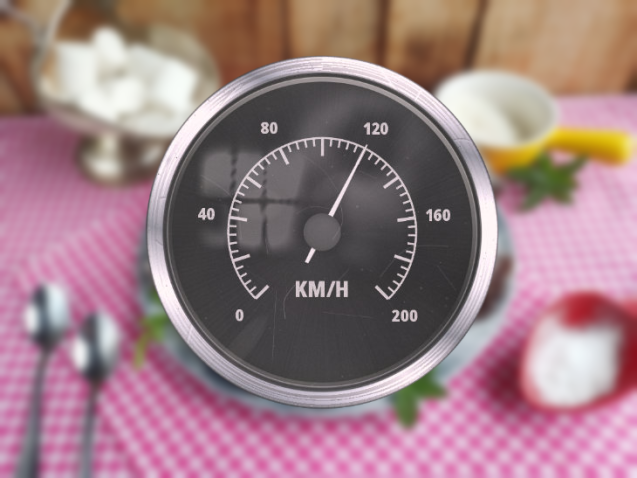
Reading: 120; km/h
